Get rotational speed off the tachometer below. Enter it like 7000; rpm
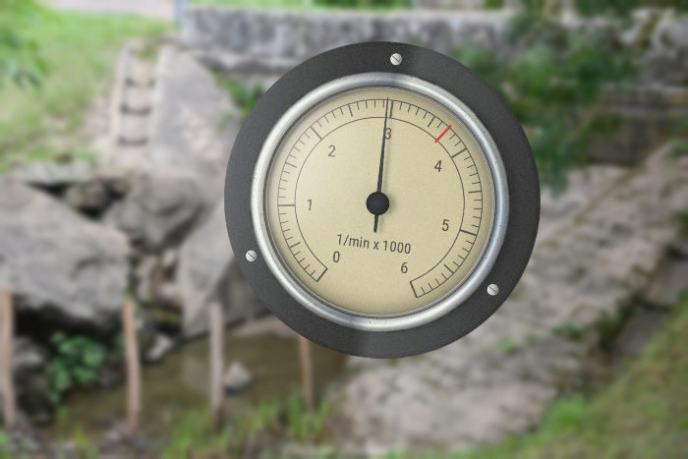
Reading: 2950; rpm
